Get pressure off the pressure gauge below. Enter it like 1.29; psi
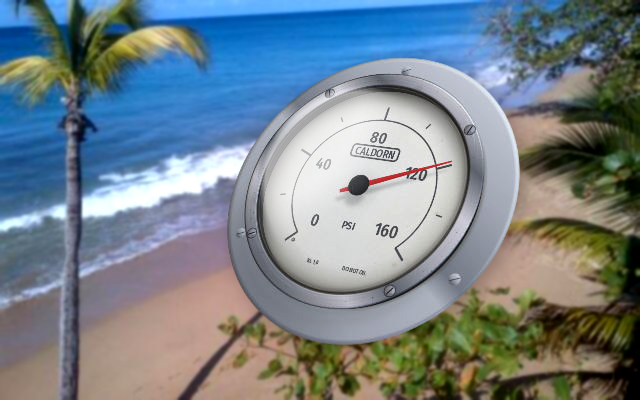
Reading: 120; psi
